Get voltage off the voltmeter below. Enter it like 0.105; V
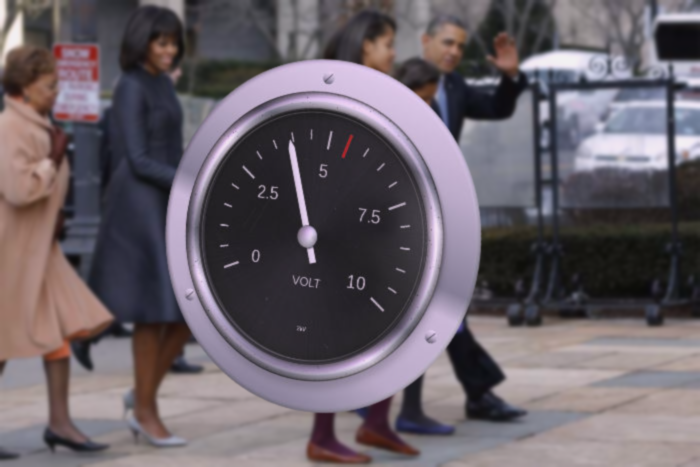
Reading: 4; V
